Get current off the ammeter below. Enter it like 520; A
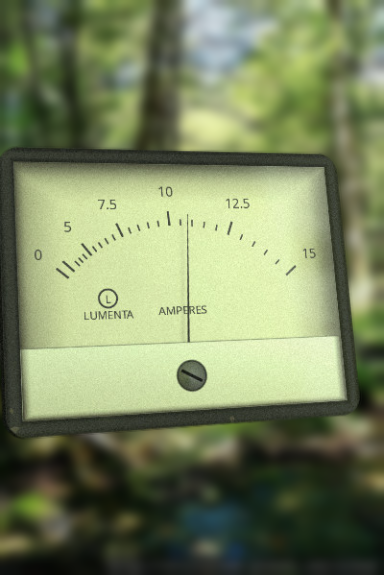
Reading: 10.75; A
